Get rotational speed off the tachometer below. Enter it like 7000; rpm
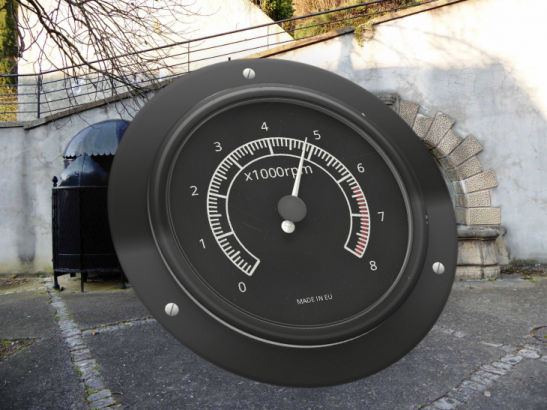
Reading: 4800; rpm
